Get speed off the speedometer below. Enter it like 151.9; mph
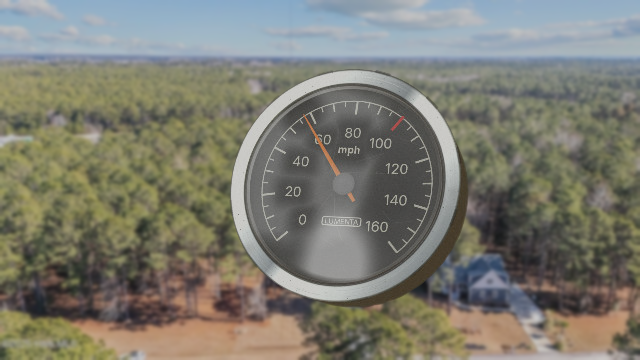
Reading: 57.5; mph
